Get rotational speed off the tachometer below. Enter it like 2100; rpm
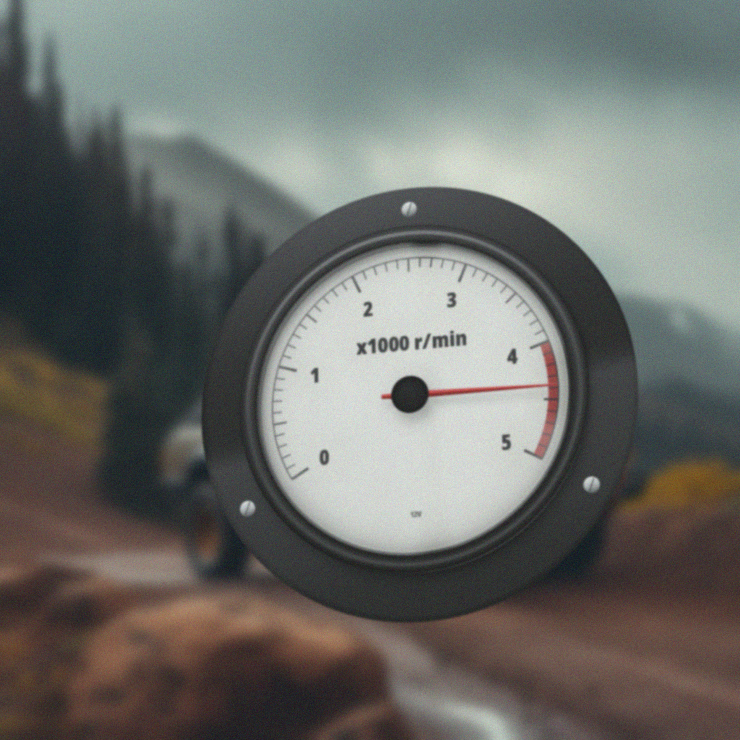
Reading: 4400; rpm
